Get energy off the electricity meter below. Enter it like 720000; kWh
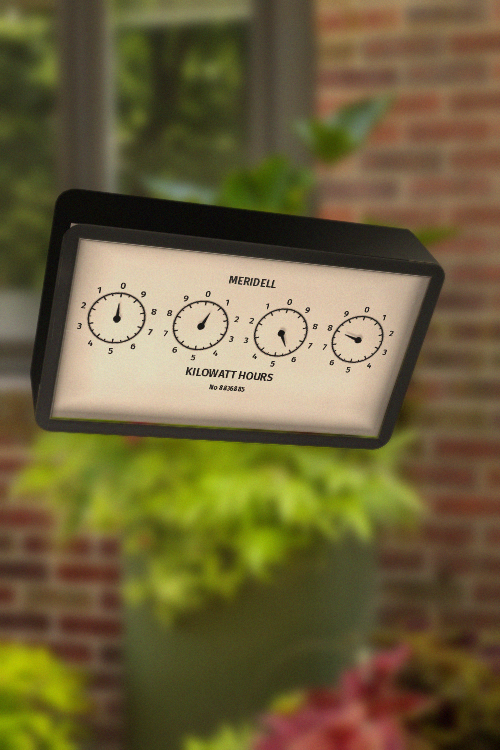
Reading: 58; kWh
